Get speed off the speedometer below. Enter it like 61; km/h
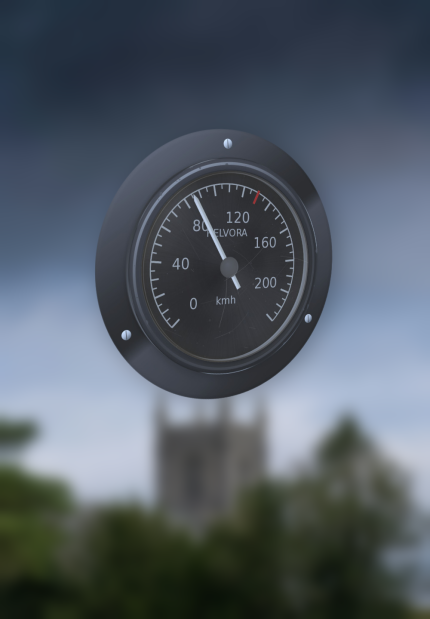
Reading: 85; km/h
